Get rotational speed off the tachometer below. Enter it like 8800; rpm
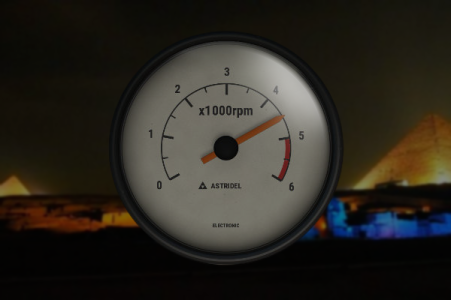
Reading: 4500; rpm
